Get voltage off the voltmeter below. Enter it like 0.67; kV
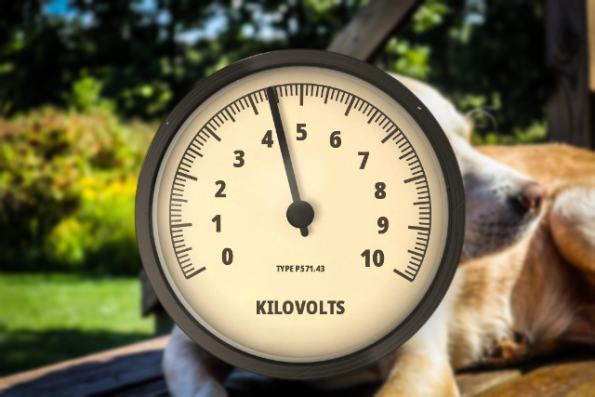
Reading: 4.4; kV
